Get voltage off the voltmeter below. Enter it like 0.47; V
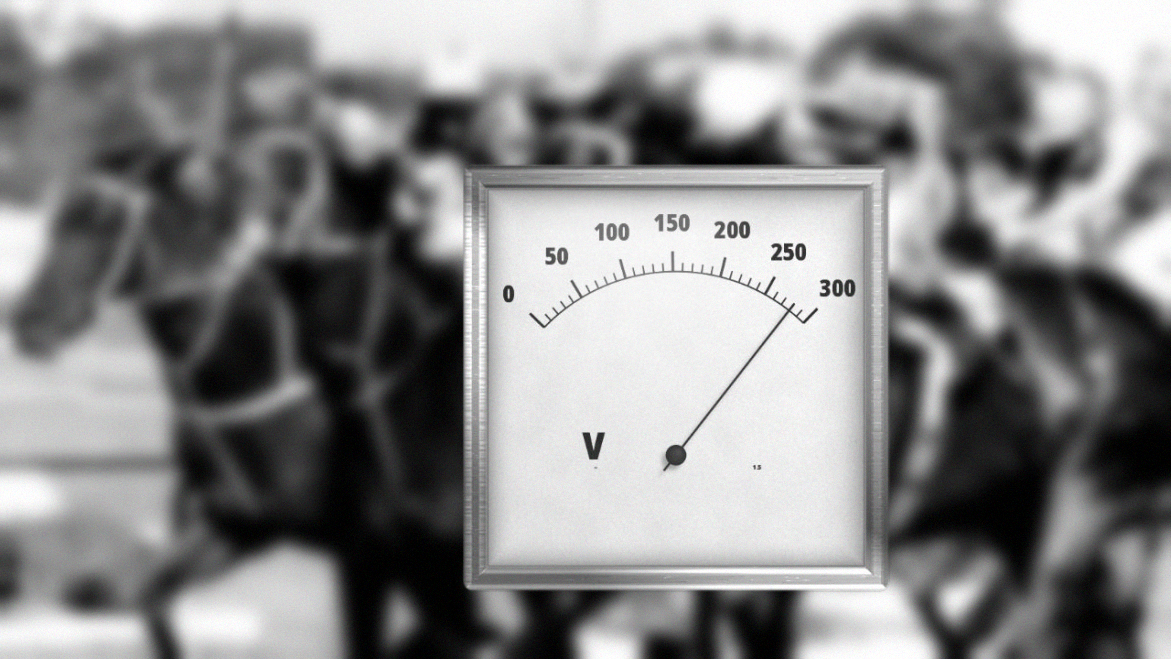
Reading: 280; V
